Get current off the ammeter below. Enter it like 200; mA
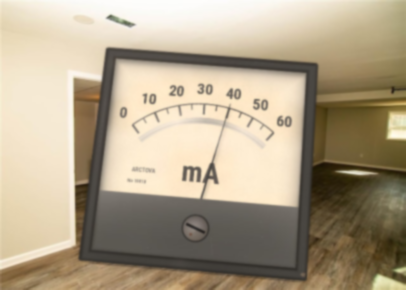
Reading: 40; mA
